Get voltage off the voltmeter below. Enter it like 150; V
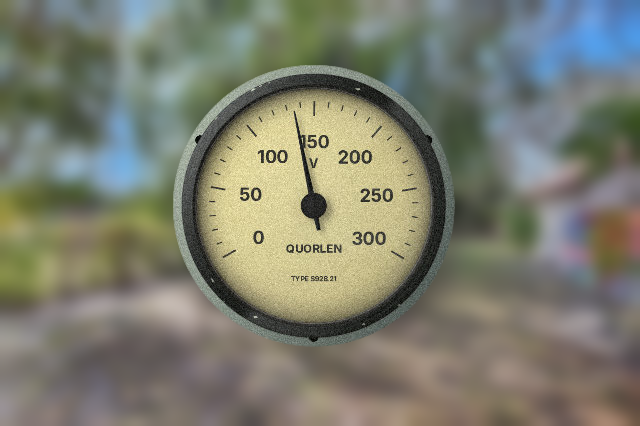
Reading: 135; V
